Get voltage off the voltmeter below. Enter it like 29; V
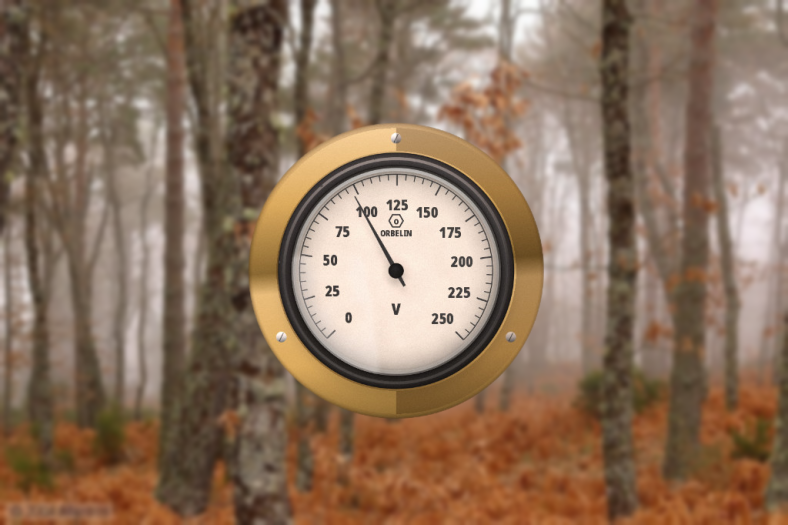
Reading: 97.5; V
